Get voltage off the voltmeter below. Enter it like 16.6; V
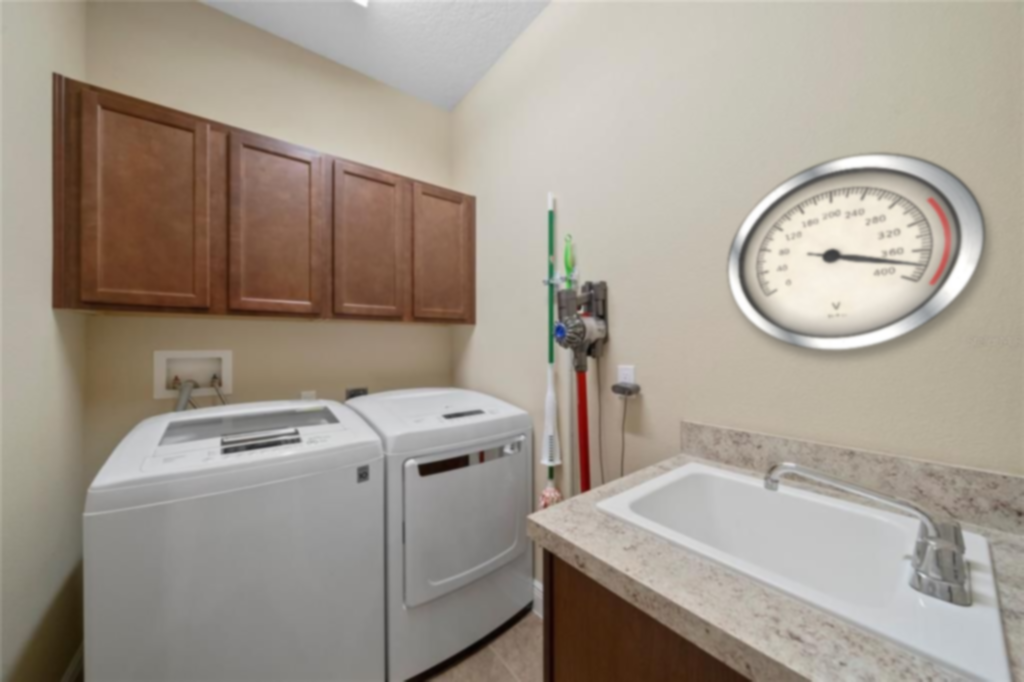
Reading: 380; V
